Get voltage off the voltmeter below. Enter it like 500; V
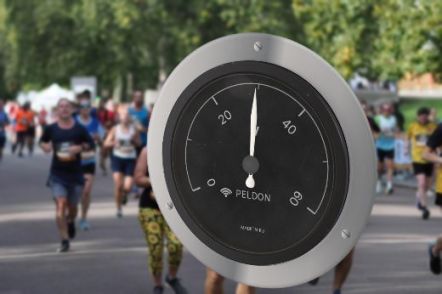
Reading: 30; V
